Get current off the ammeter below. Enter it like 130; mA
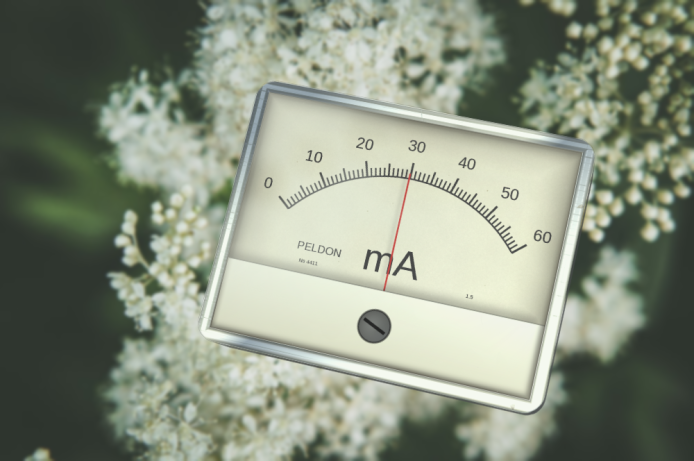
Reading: 30; mA
